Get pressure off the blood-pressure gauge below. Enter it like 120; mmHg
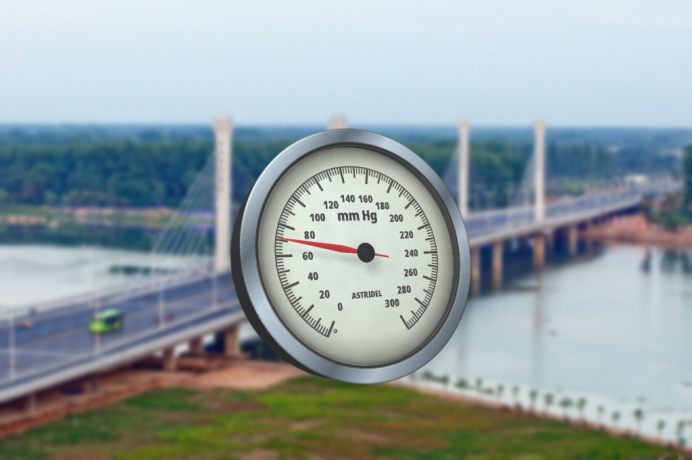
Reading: 70; mmHg
